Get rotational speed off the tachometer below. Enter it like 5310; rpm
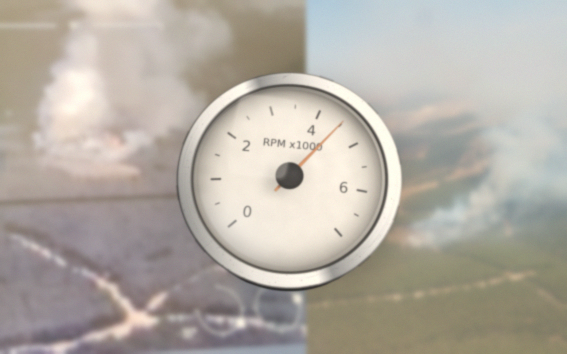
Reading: 4500; rpm
